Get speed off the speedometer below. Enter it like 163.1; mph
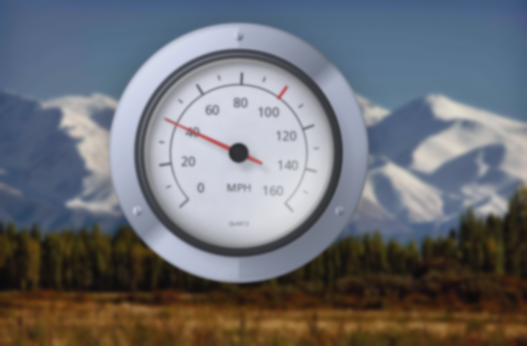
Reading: 40; mph
